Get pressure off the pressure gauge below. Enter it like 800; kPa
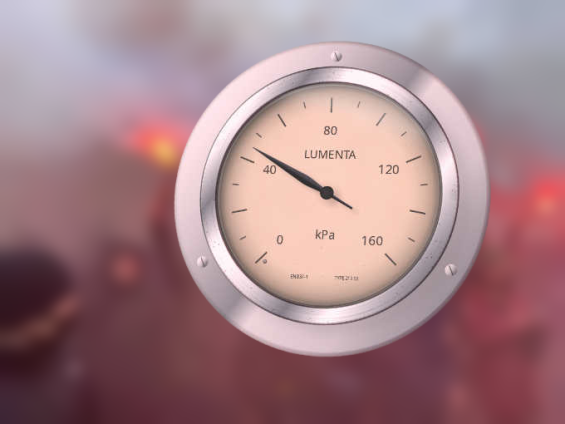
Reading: 45; kPa
